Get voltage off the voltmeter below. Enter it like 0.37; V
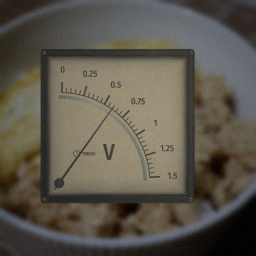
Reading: 0.6; V
